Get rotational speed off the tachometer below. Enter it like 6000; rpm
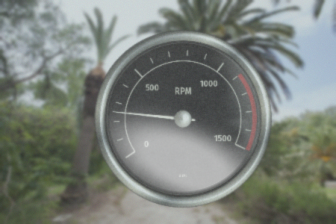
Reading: 250; rpm
